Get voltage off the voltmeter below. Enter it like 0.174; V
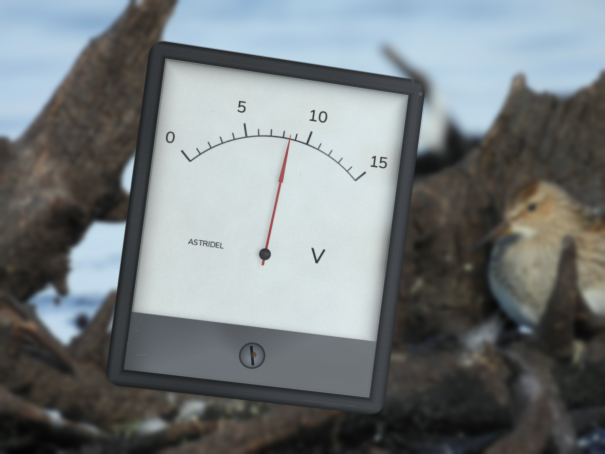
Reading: 8.5; V
